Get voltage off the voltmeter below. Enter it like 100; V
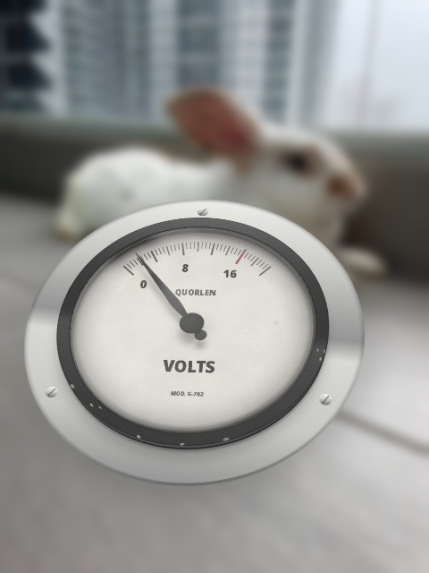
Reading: 2; V
